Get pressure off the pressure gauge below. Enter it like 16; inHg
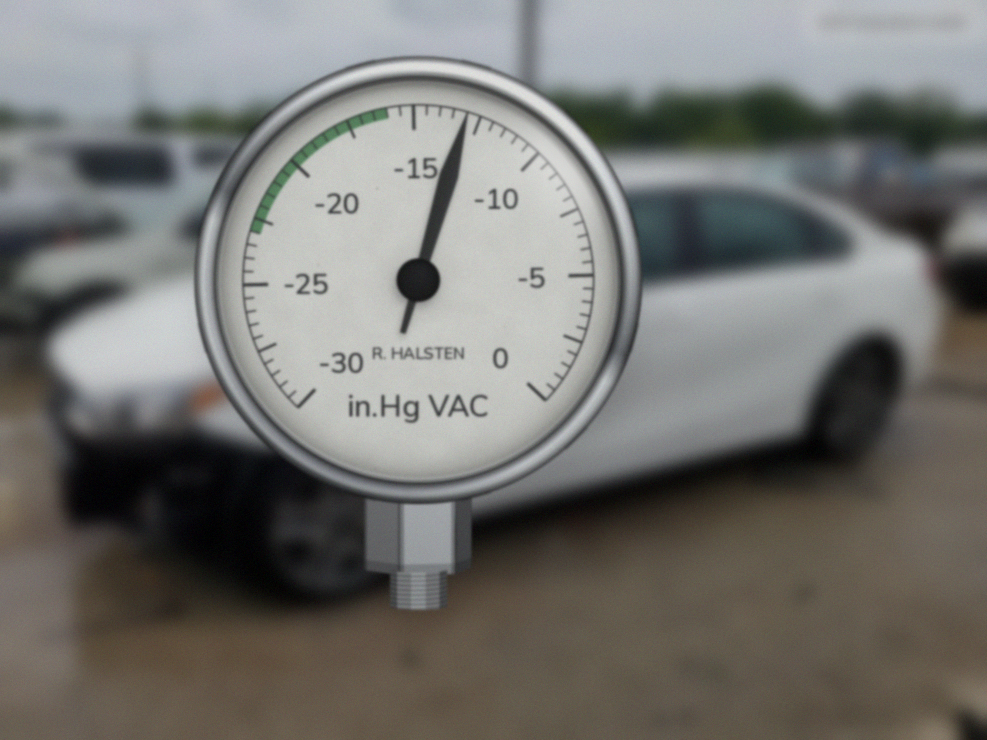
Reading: -13; inHg
